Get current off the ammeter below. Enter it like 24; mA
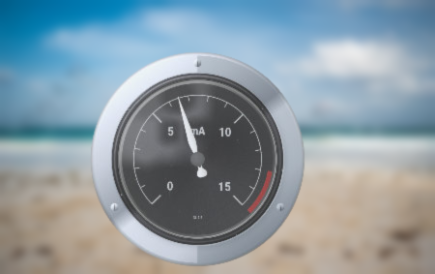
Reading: 6.5; mA
